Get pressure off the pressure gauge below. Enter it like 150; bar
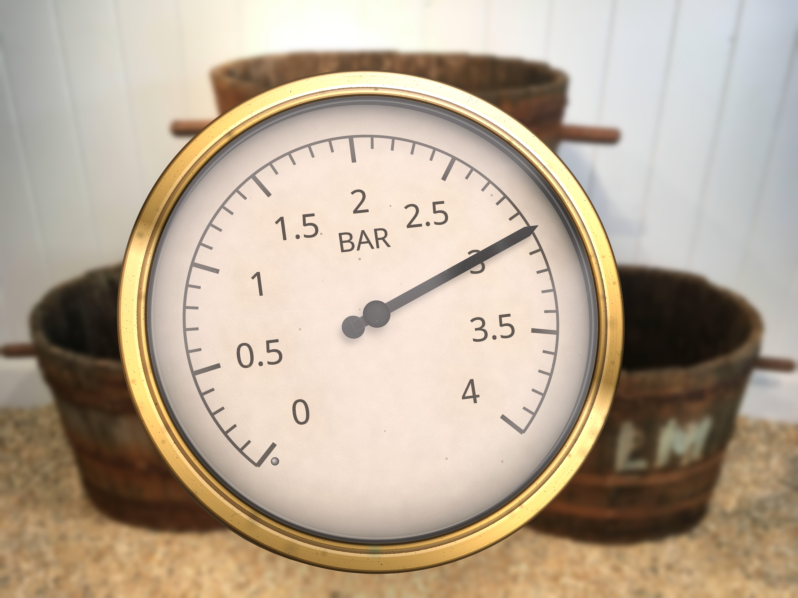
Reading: 3; bar
